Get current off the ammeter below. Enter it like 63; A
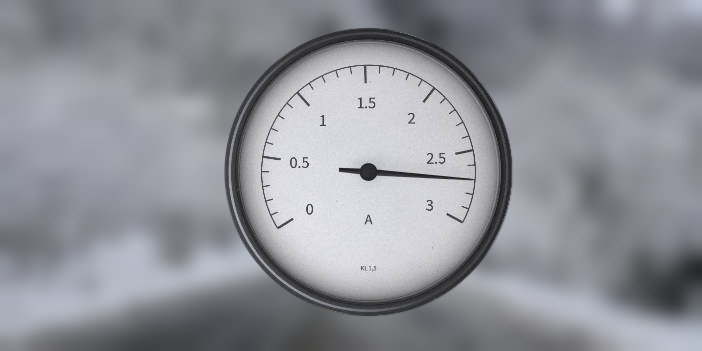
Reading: 2.7; A
